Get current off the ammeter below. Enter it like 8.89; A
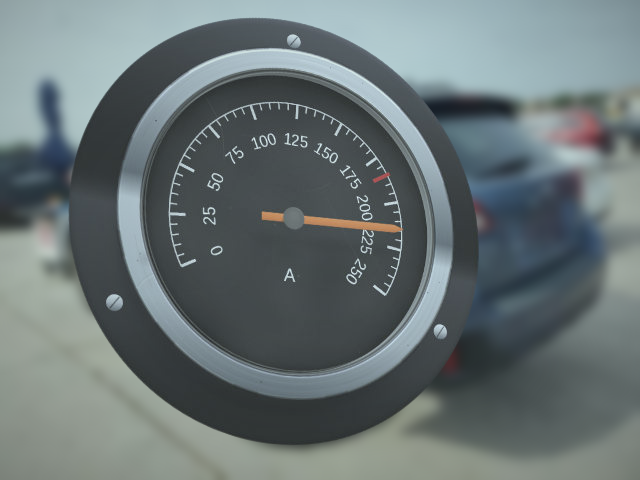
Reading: 215; A
